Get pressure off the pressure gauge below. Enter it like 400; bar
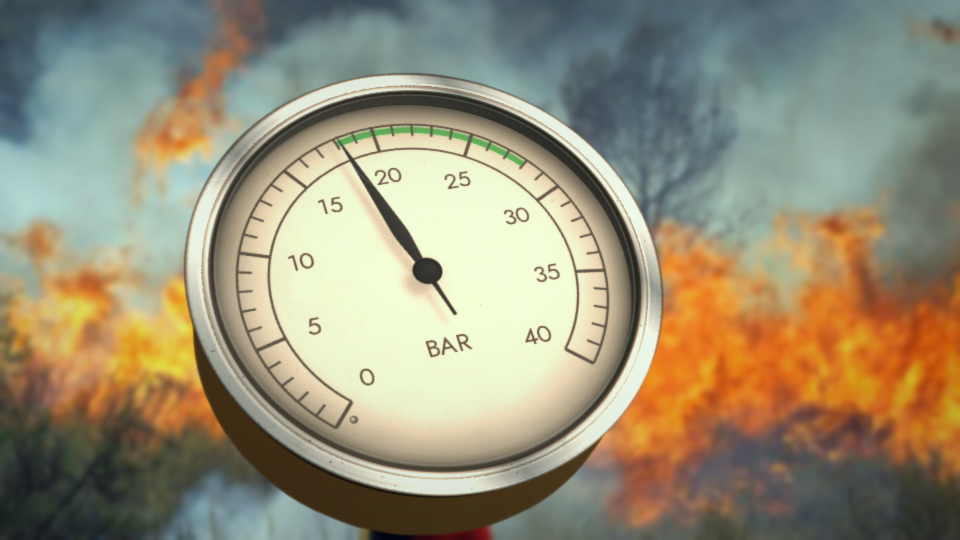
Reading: 18; bar
